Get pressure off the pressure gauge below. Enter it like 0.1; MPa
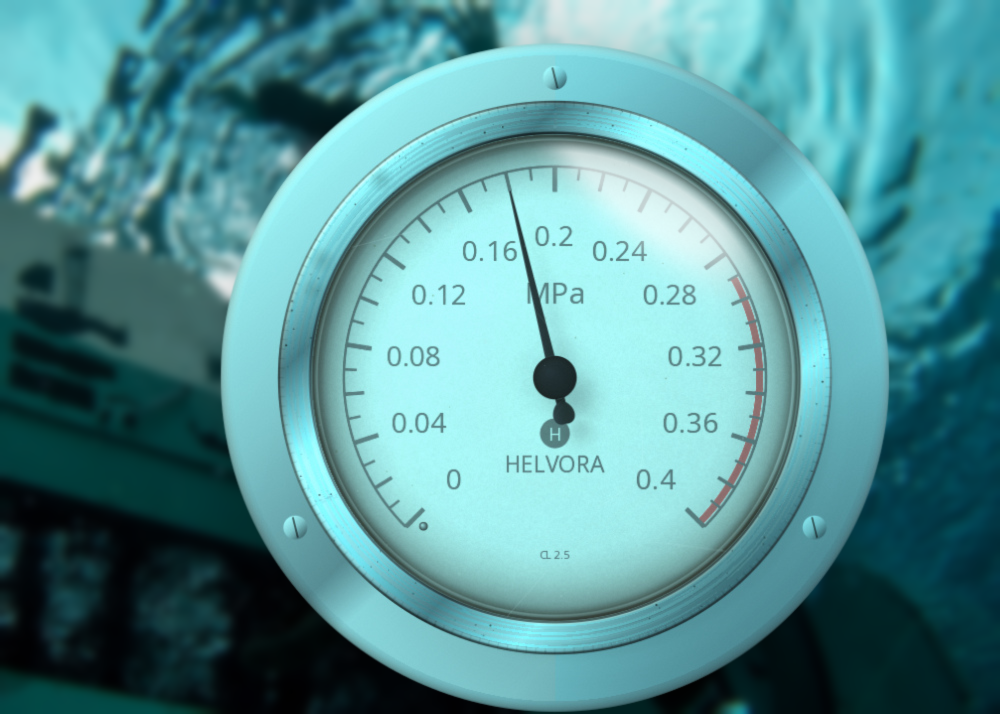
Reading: 0.18; MPa
